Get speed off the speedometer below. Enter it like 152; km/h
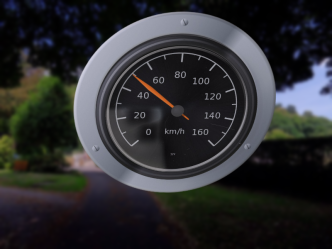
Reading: 50; km/h
